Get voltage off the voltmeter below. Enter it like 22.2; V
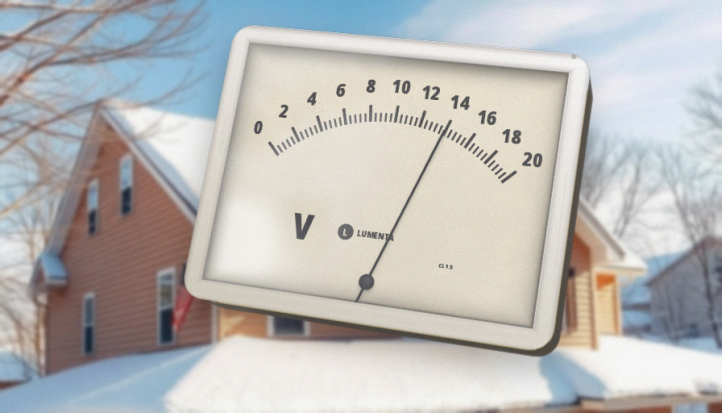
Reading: 14; V
